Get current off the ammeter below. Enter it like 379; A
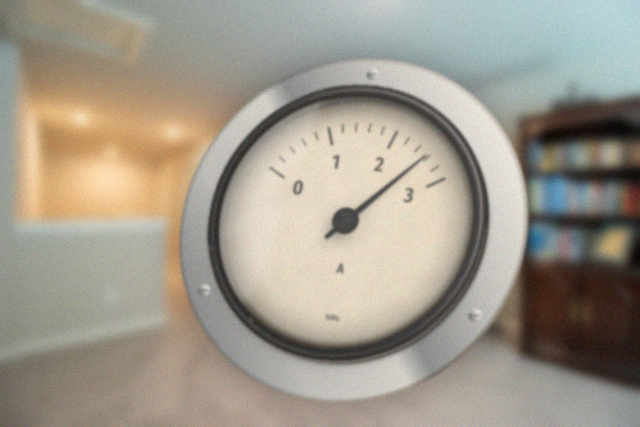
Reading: 2.6; A
